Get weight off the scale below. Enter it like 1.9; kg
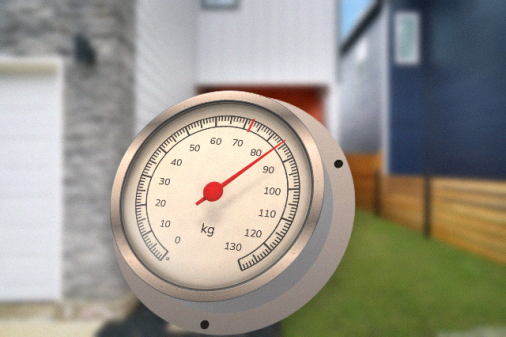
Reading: 85; kg
